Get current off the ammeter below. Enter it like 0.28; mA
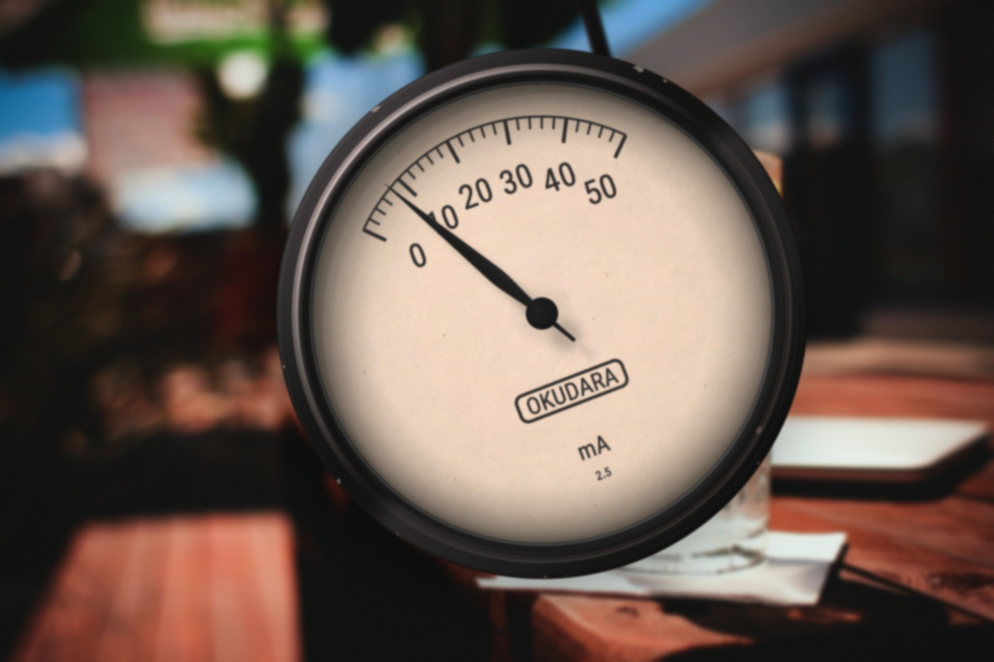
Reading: 8; mA
